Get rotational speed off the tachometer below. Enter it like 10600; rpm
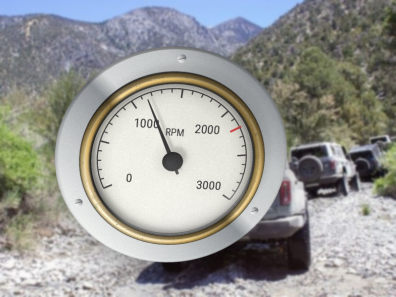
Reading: 1150; rpm
